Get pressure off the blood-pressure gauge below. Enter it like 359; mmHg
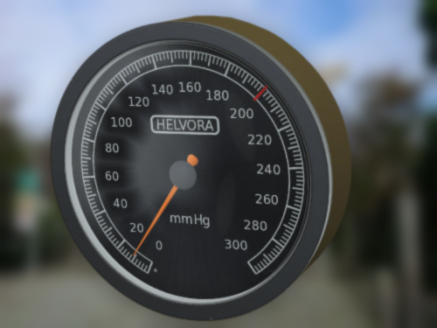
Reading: 10; mmHg
